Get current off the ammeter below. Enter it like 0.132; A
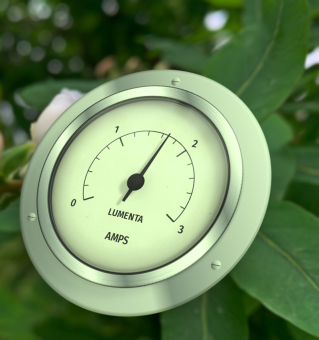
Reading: 1.7; A
